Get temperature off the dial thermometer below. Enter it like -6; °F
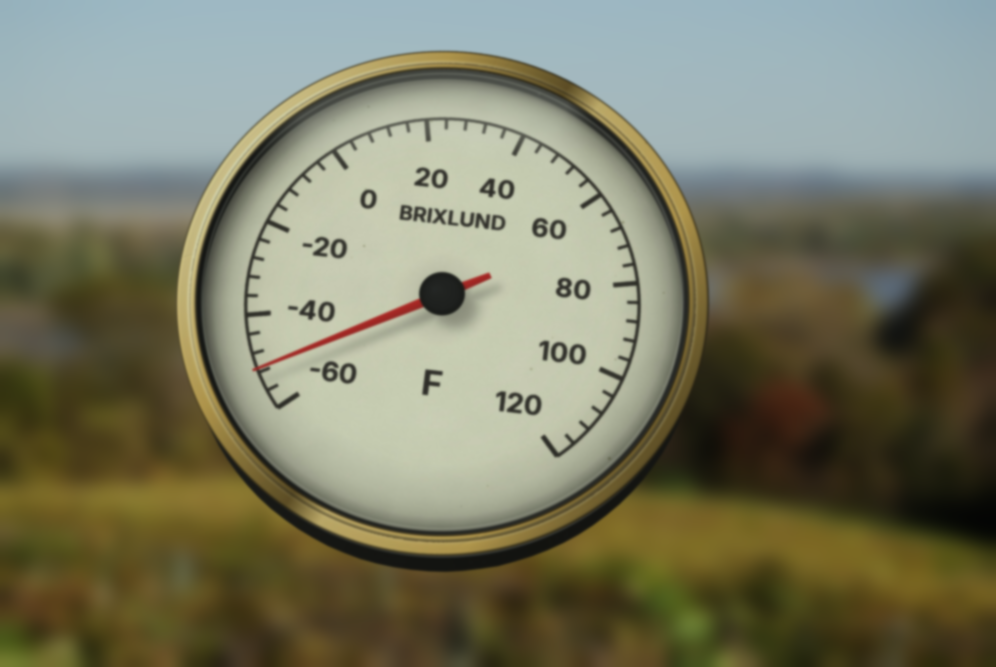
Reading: -52; °F
